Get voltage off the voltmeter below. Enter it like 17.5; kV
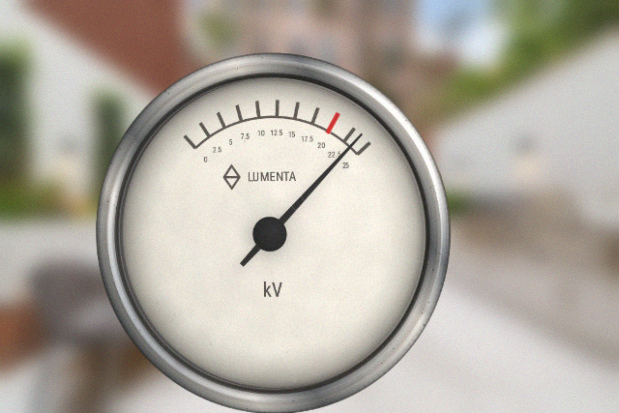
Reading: 23.75; kV
